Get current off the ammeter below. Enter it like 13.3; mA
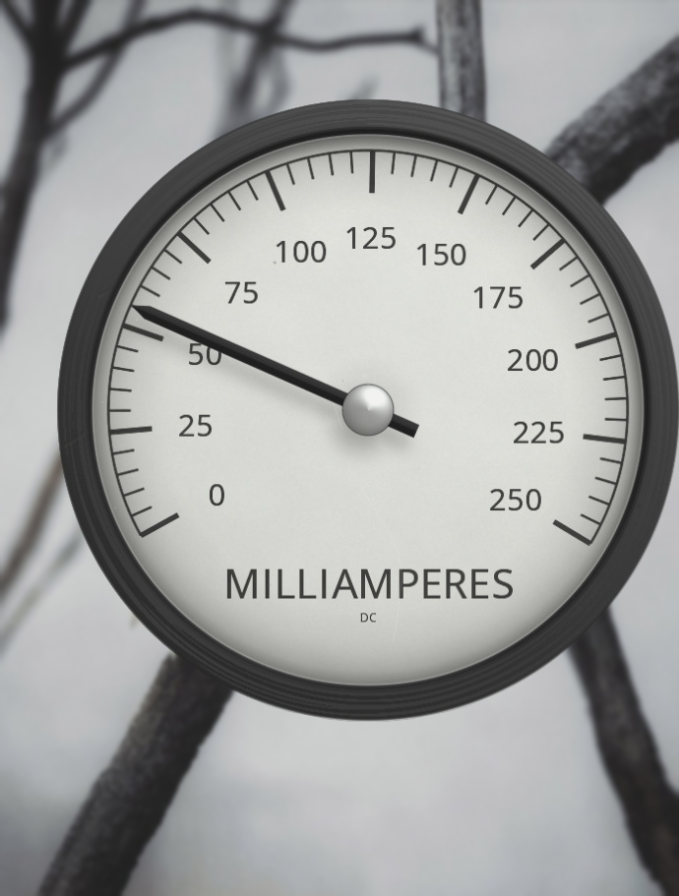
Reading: 55; mA
